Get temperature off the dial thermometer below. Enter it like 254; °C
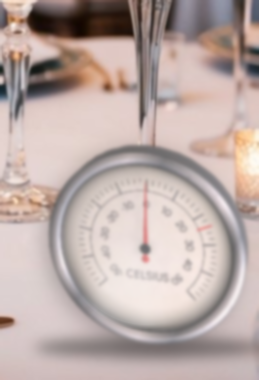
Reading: 0; °C
